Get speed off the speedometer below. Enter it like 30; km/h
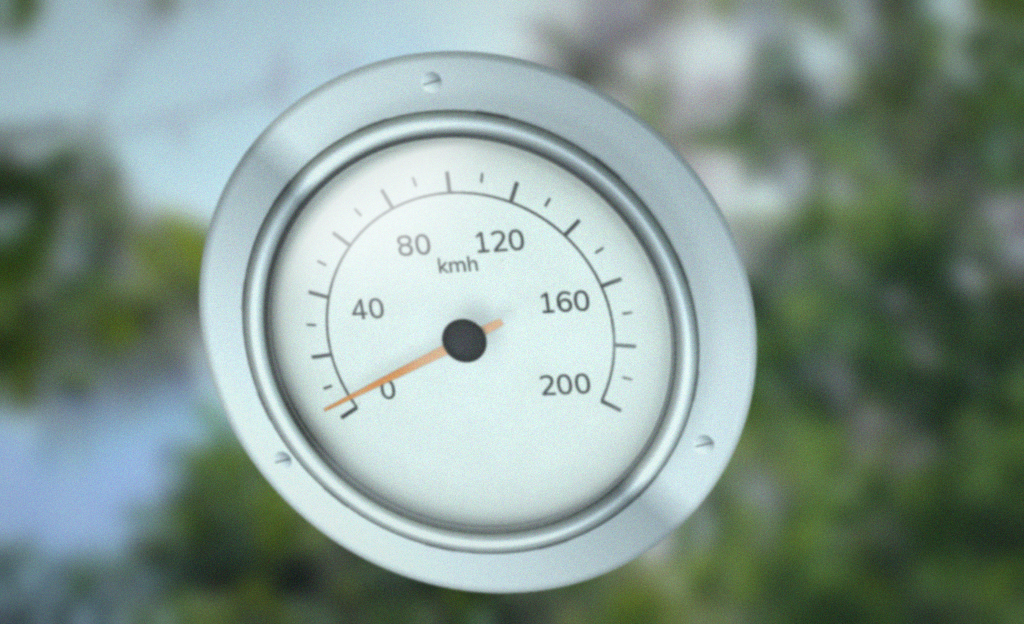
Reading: 5; km/h
